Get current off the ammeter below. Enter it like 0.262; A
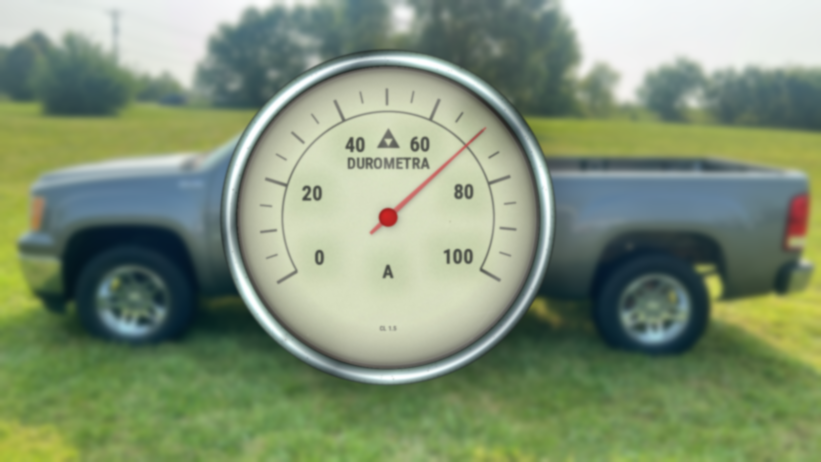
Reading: 70; A
